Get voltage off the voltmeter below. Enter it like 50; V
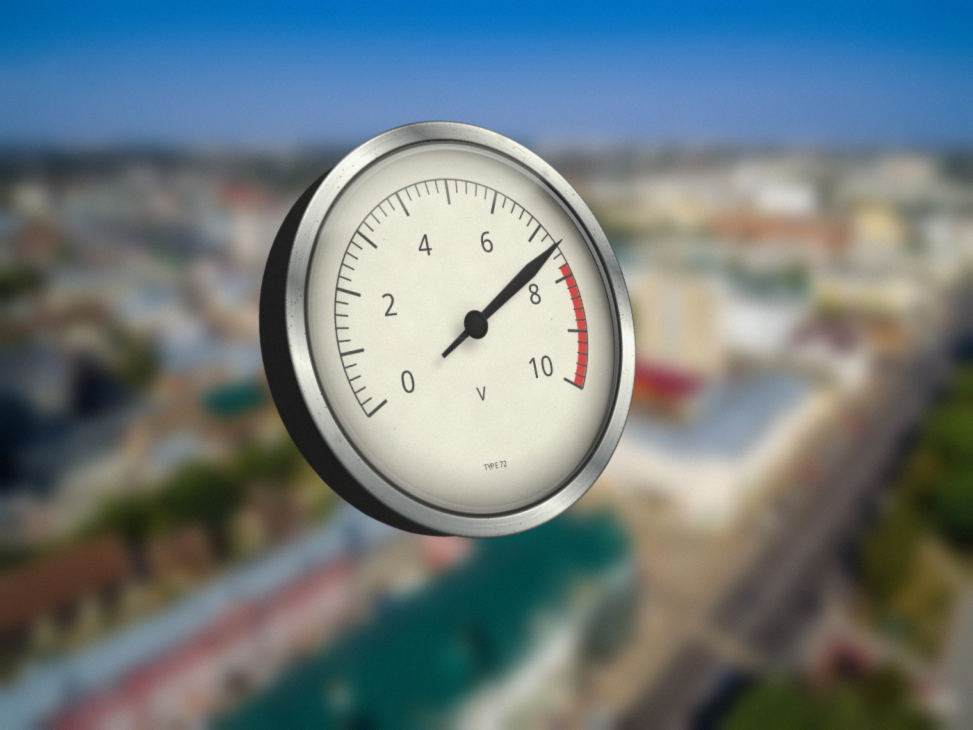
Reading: 7.4; V
